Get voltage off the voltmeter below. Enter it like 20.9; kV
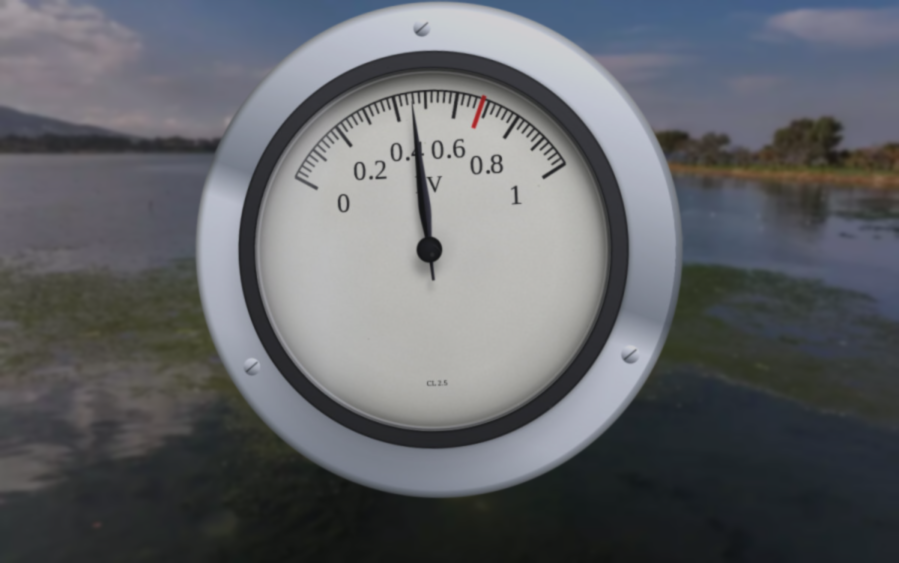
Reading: 0.46; kV
